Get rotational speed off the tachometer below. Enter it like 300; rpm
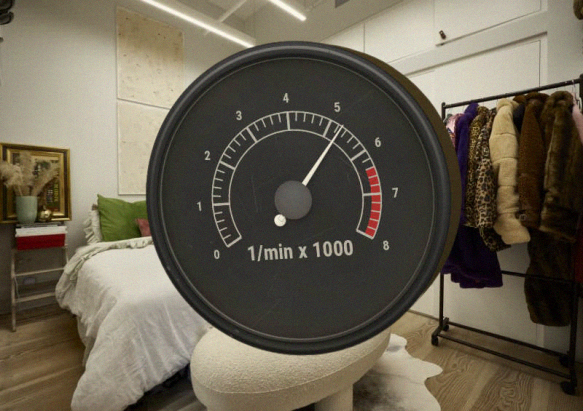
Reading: 5300; rpm
